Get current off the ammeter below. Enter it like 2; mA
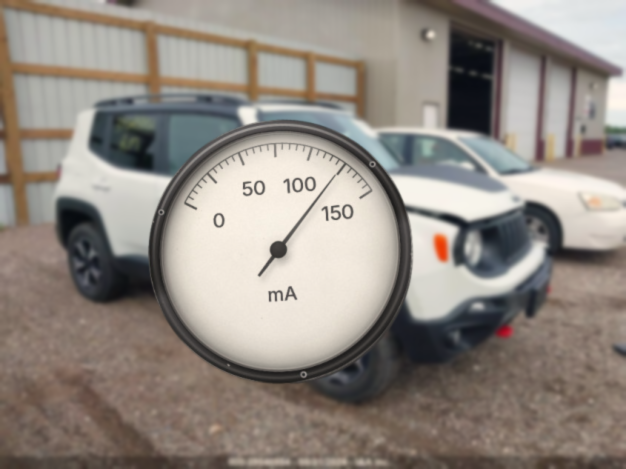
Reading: 125; mA
